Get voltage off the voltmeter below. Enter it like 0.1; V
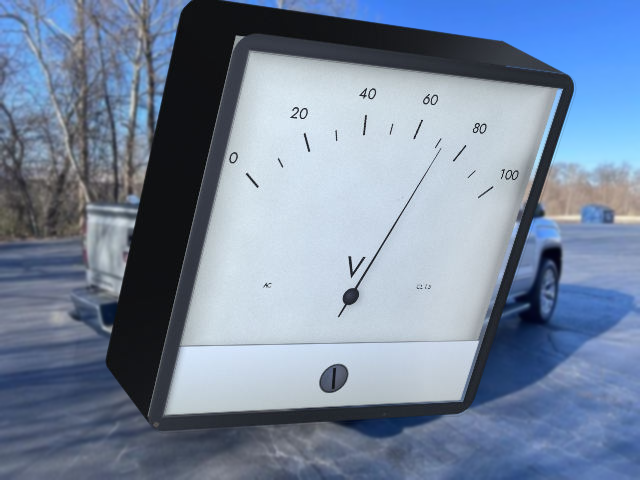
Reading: 70; V
